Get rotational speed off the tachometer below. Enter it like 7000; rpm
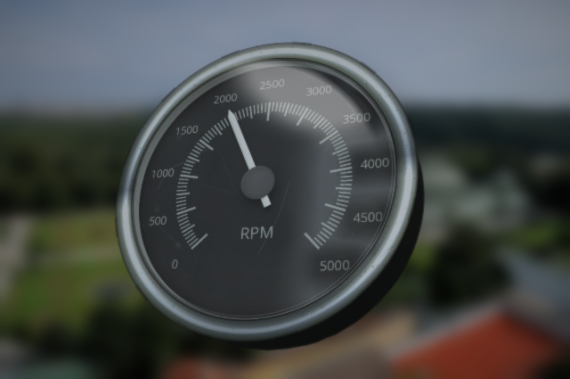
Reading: 2000; rpm
